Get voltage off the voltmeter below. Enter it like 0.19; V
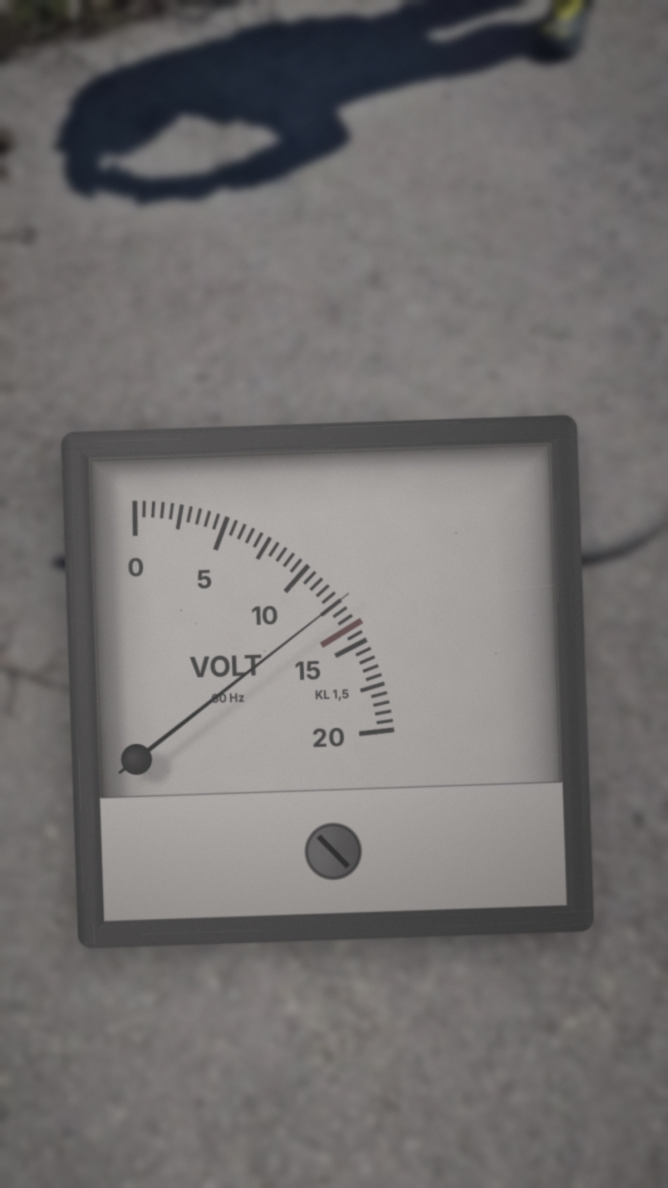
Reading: 12.5; V
